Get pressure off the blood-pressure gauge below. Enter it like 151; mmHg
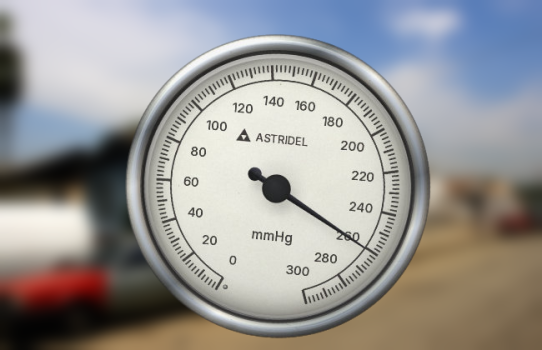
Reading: 260; mmHg
